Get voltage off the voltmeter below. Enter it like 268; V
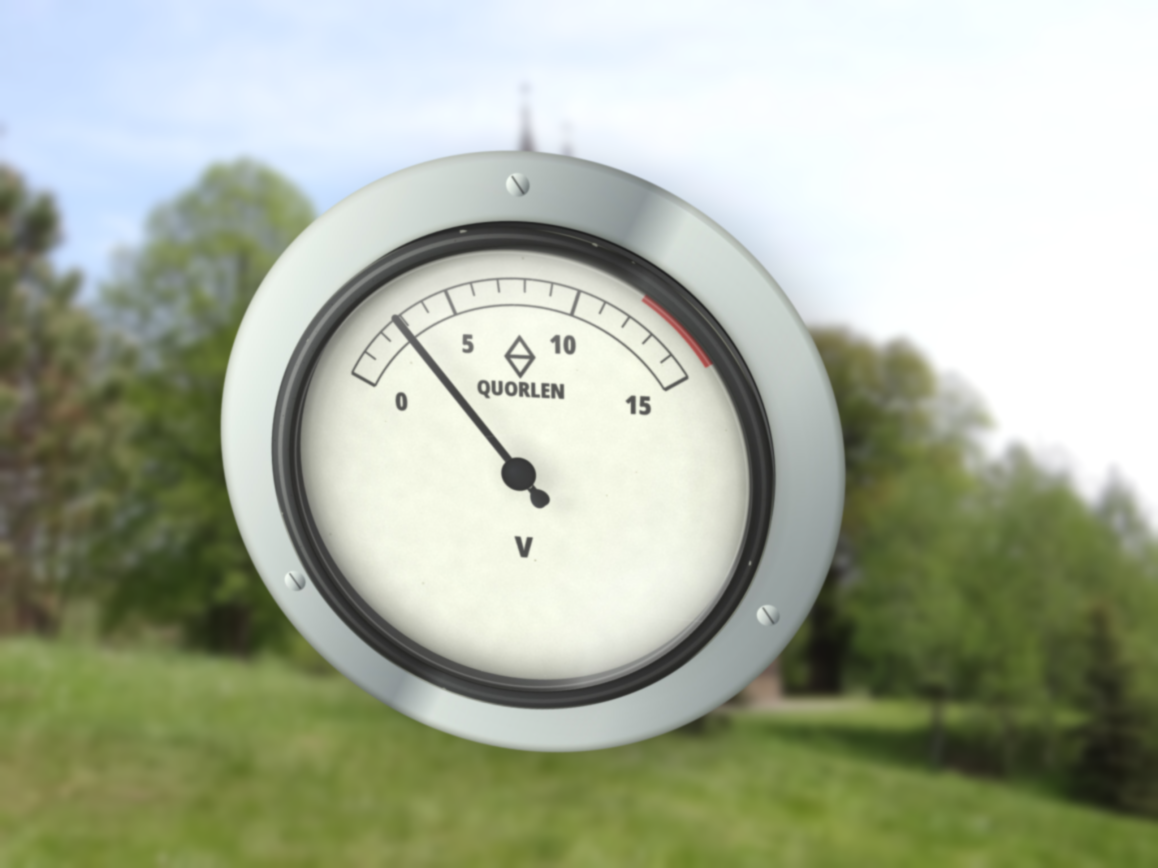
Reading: 3; V
